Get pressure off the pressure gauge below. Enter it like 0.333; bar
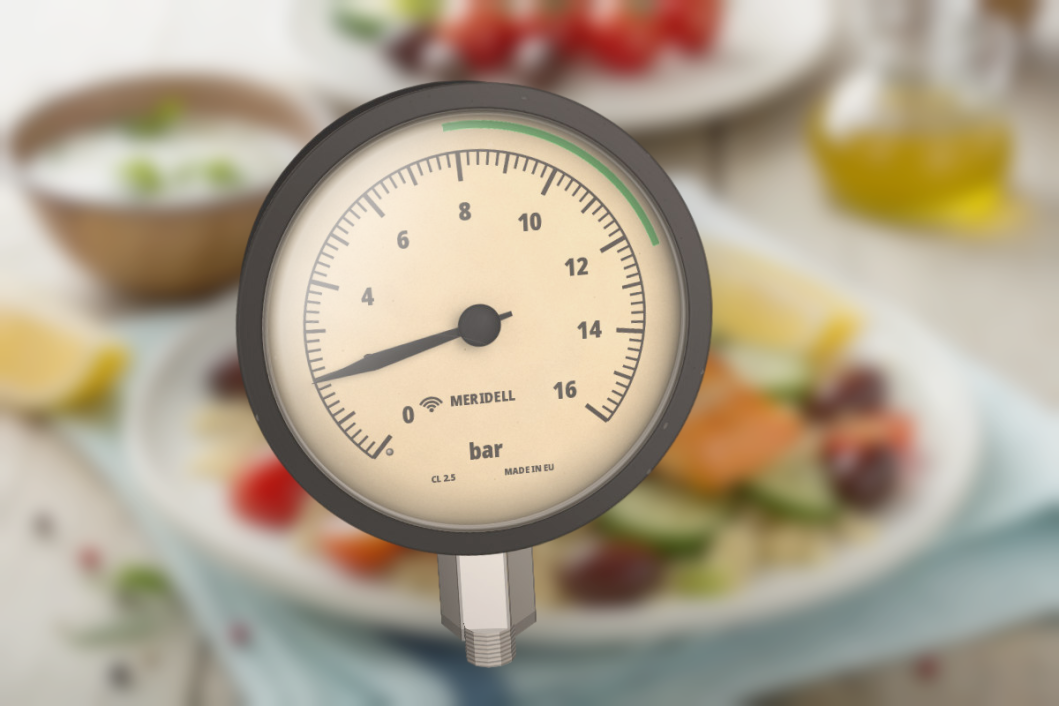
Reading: 2; bar
